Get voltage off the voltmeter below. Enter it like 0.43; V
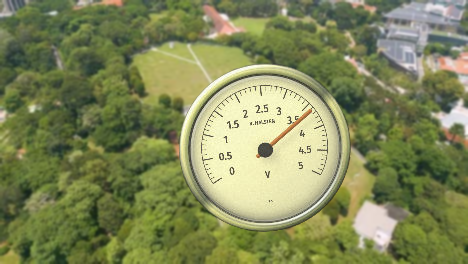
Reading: 3.6; V
